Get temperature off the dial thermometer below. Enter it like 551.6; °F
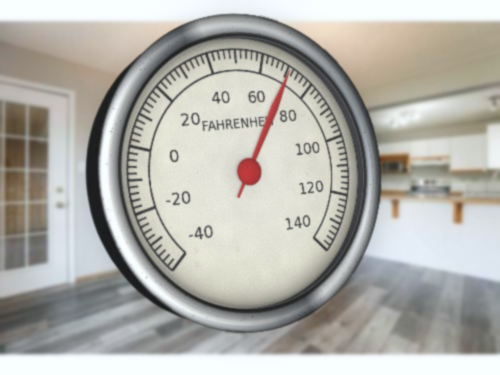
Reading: 70; °F
